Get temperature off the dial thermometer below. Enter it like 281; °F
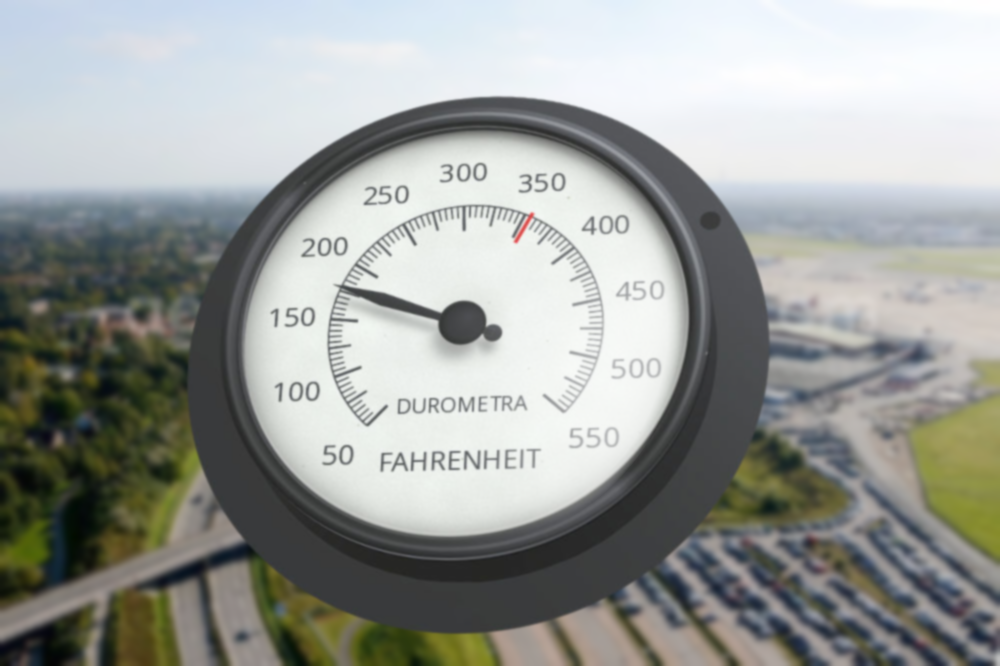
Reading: 175; °F
